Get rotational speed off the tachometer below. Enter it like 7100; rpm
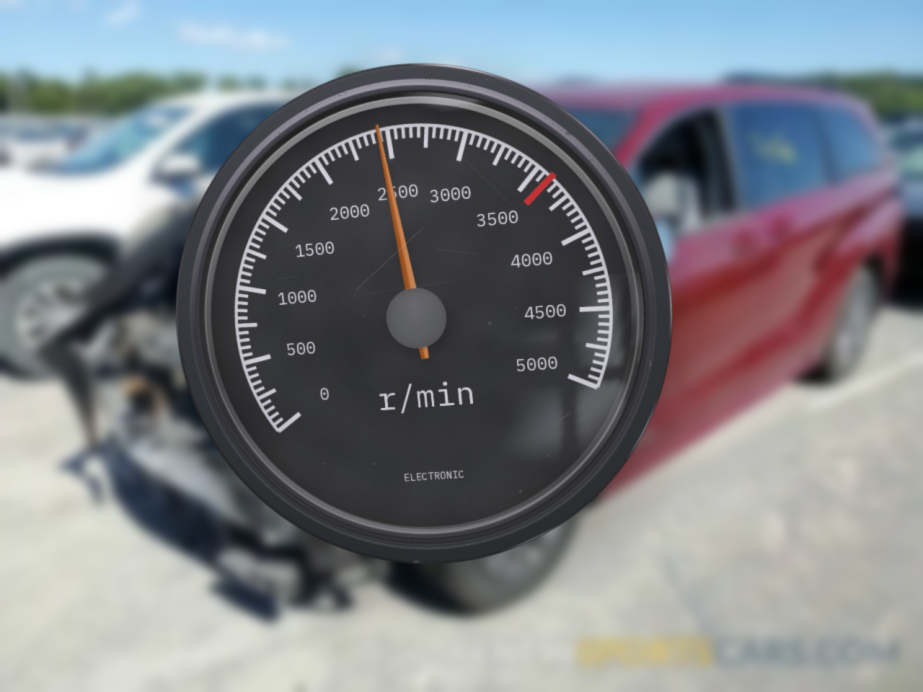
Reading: 2450; rpm
